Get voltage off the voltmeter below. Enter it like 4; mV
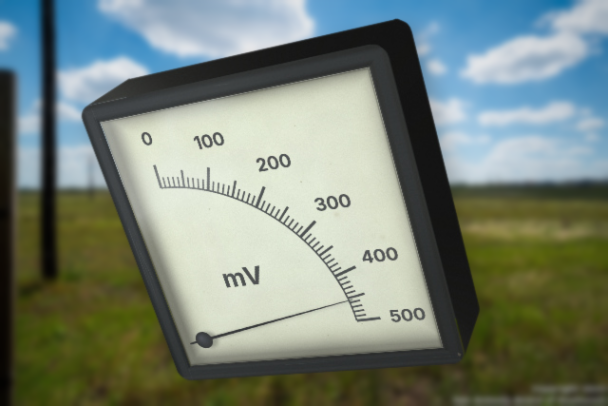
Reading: 450; mV
